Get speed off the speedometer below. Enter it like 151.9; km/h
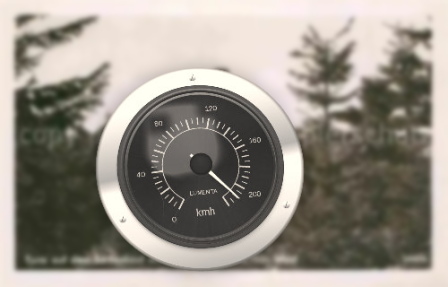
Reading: 210; km/h
